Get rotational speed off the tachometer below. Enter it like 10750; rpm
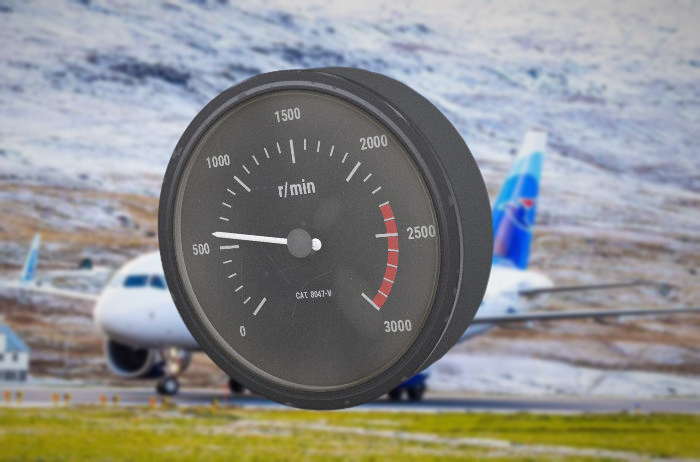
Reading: 600; rpm
